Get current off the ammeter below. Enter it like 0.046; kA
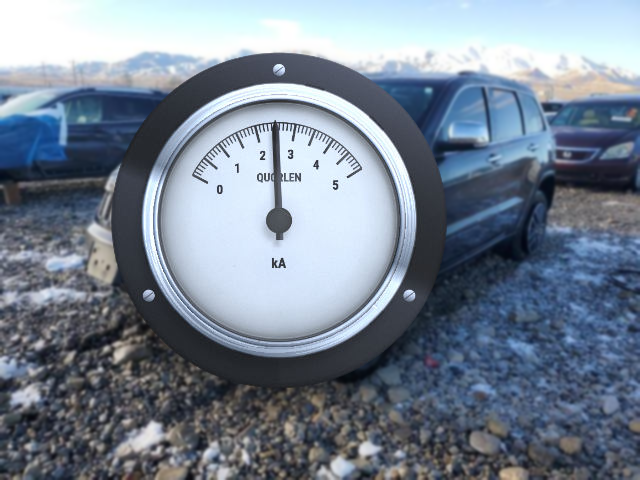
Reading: 2.5; kA
